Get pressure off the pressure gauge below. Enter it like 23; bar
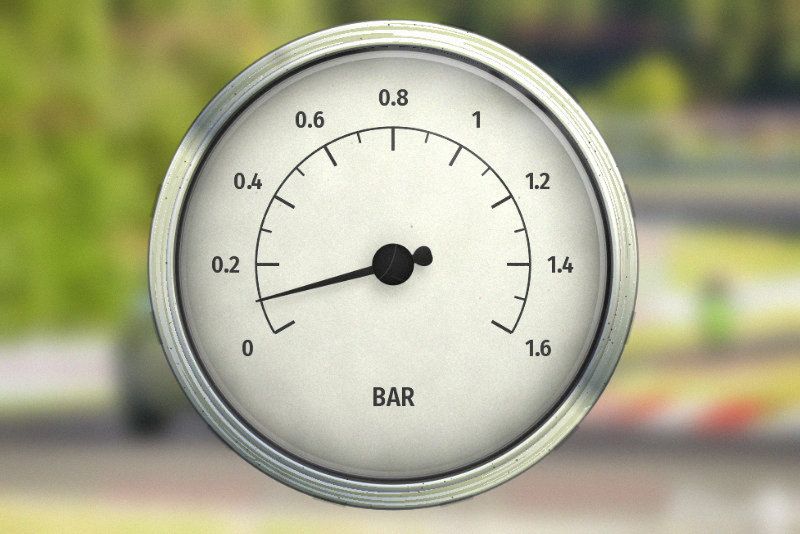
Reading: 0.1; bar
